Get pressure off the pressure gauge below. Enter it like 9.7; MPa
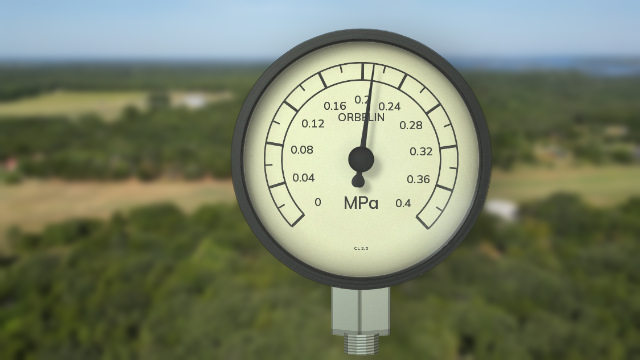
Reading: 0.21; MPa
